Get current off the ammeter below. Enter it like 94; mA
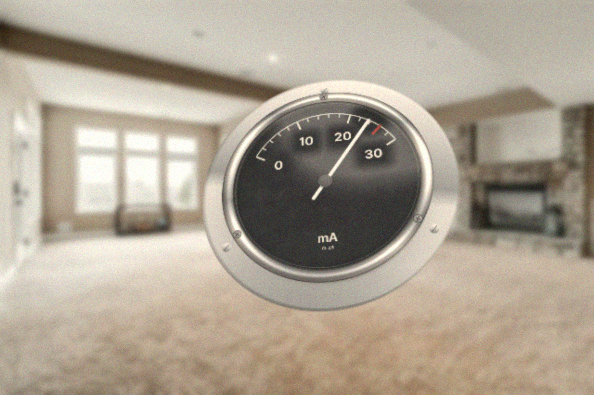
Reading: 24; mA
